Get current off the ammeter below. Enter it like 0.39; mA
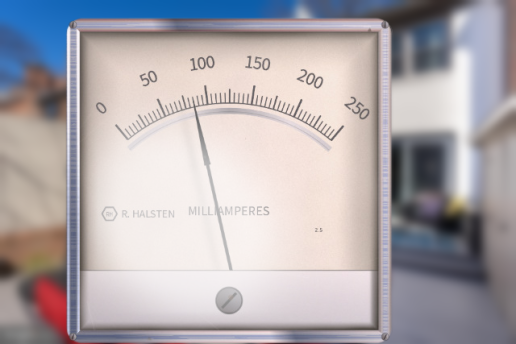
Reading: 85; mA
